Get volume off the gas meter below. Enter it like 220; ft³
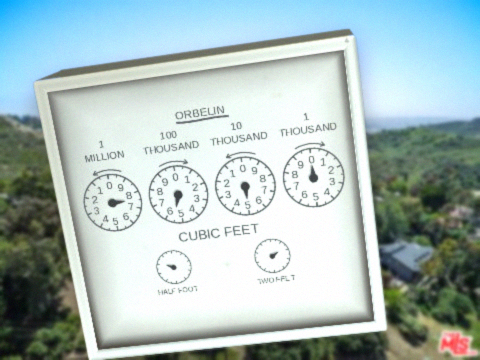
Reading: 755000; ft³
